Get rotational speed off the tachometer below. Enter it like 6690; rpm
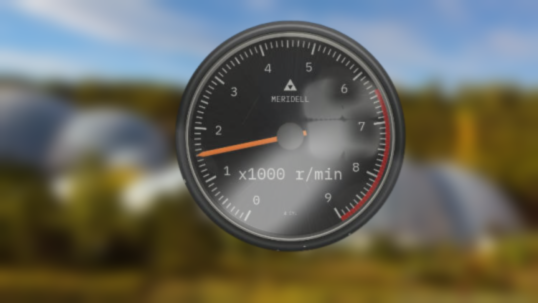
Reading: 1500; rpm
